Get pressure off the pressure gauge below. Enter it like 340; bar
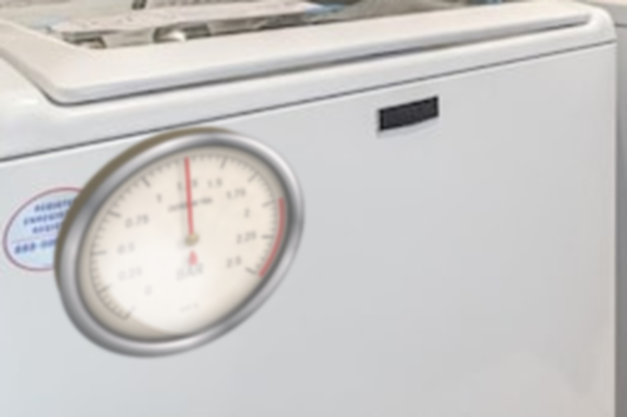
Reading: 1.25; bar
